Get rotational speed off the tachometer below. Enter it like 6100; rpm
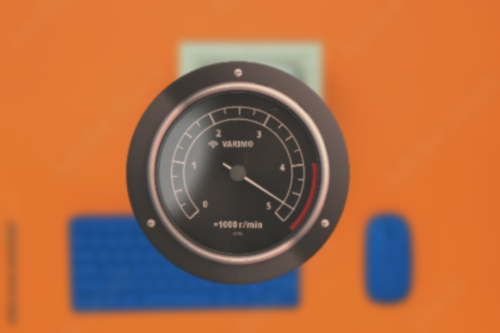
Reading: 4750; rpm
